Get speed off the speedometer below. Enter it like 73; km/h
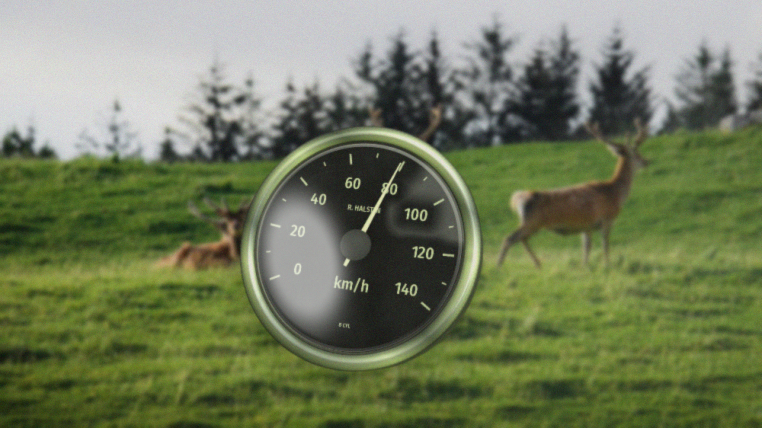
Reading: 80; km/h
